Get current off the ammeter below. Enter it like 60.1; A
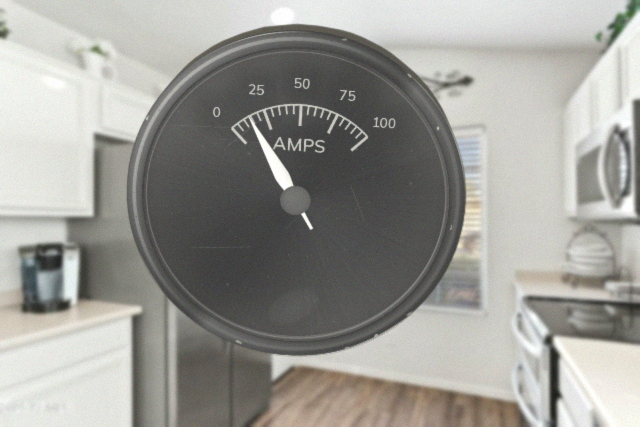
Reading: 15; A
